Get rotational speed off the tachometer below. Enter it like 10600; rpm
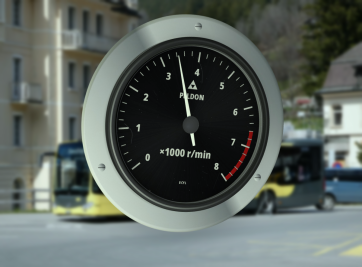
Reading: 3400; rpm
